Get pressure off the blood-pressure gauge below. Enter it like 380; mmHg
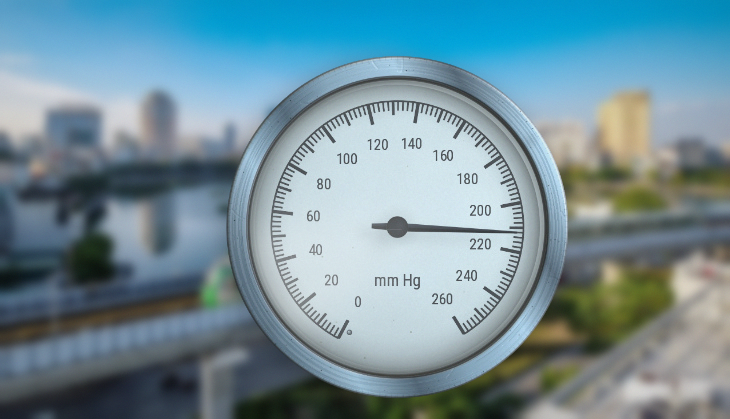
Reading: 212; mmHg
